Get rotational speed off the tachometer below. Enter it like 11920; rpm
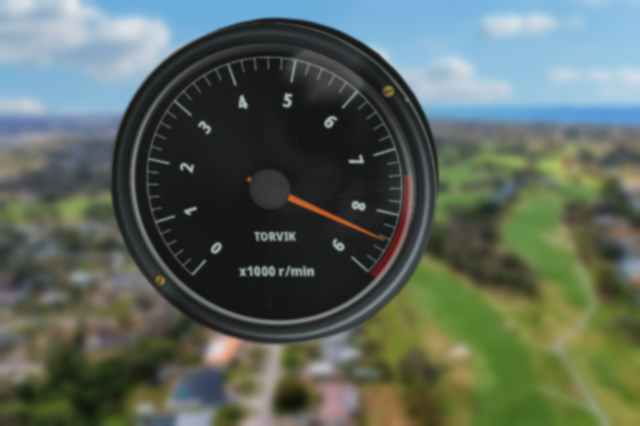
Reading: 8400; rpm
